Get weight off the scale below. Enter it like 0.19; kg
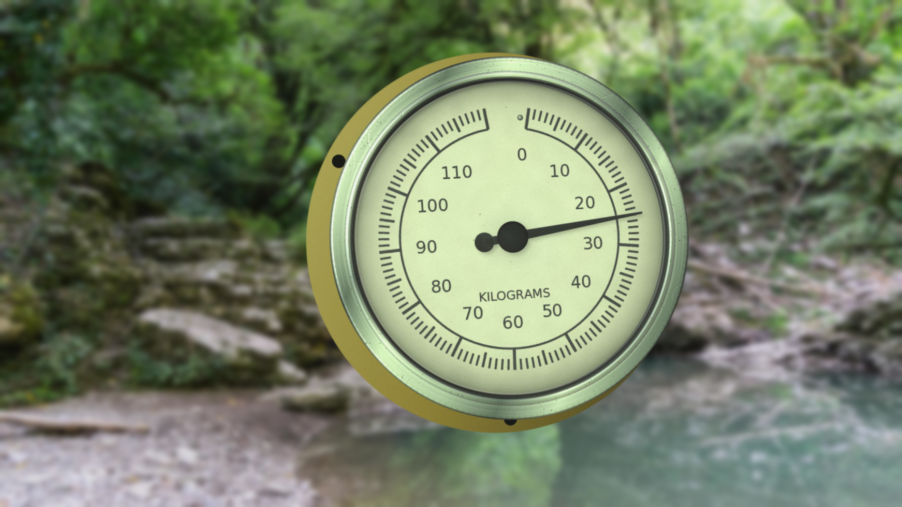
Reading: 25; kg
